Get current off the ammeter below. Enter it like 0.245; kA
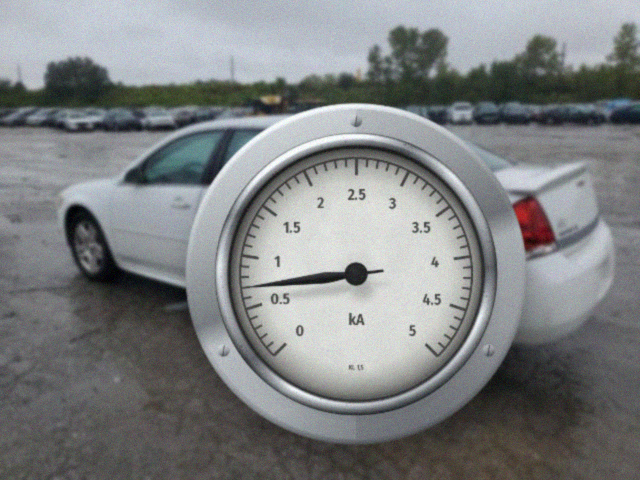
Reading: 0.7; kA
